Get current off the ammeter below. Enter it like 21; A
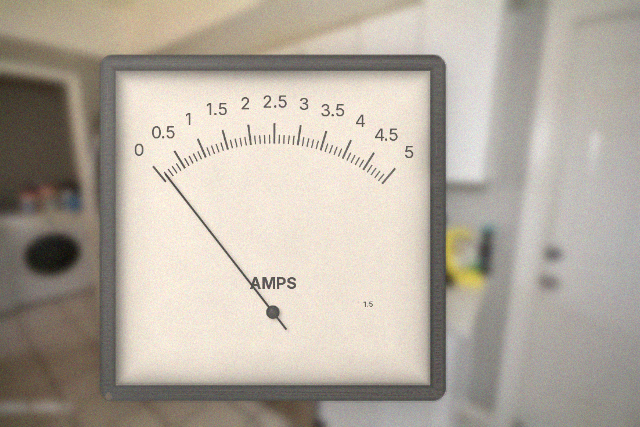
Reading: 0.1; A
